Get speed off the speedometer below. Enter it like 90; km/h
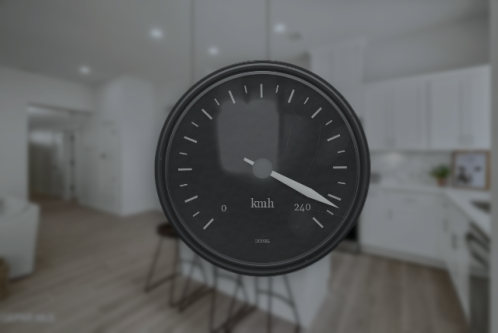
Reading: 225; km/h
